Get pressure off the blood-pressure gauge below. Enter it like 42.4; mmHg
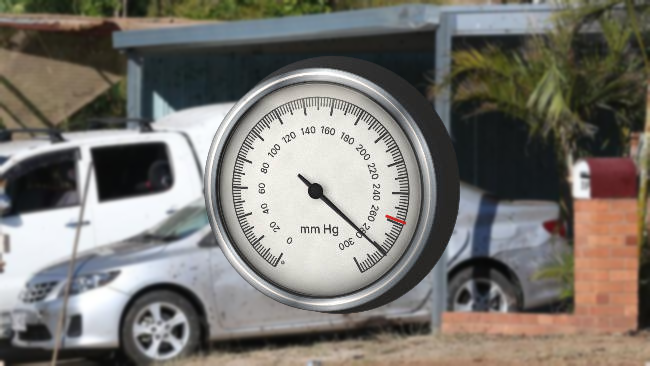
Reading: 280; mmHg
